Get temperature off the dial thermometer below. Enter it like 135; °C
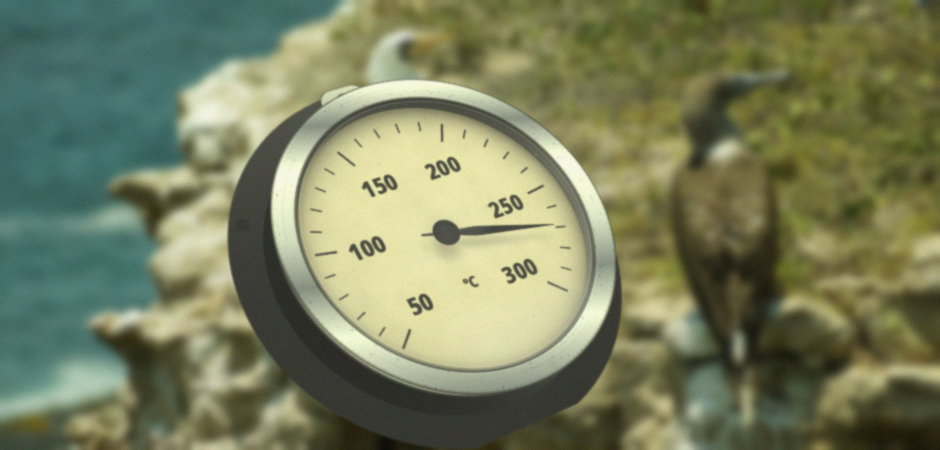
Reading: 270; °C
